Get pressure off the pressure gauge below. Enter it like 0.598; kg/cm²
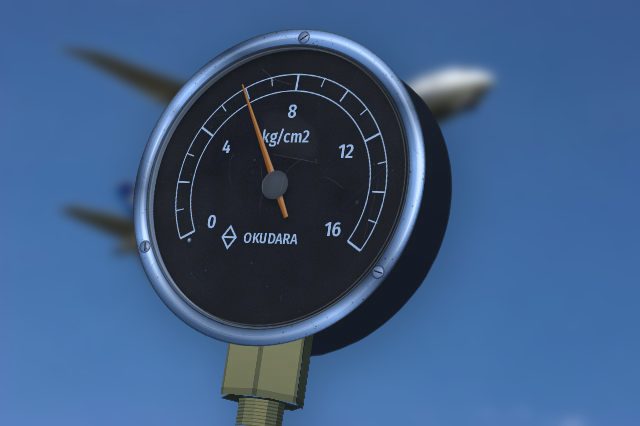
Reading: 6; kg/cm²
